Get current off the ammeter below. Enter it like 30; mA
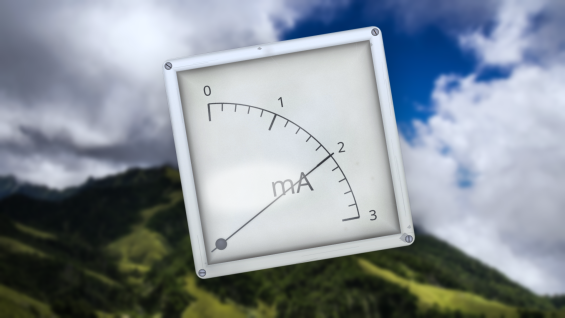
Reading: 2; mA
